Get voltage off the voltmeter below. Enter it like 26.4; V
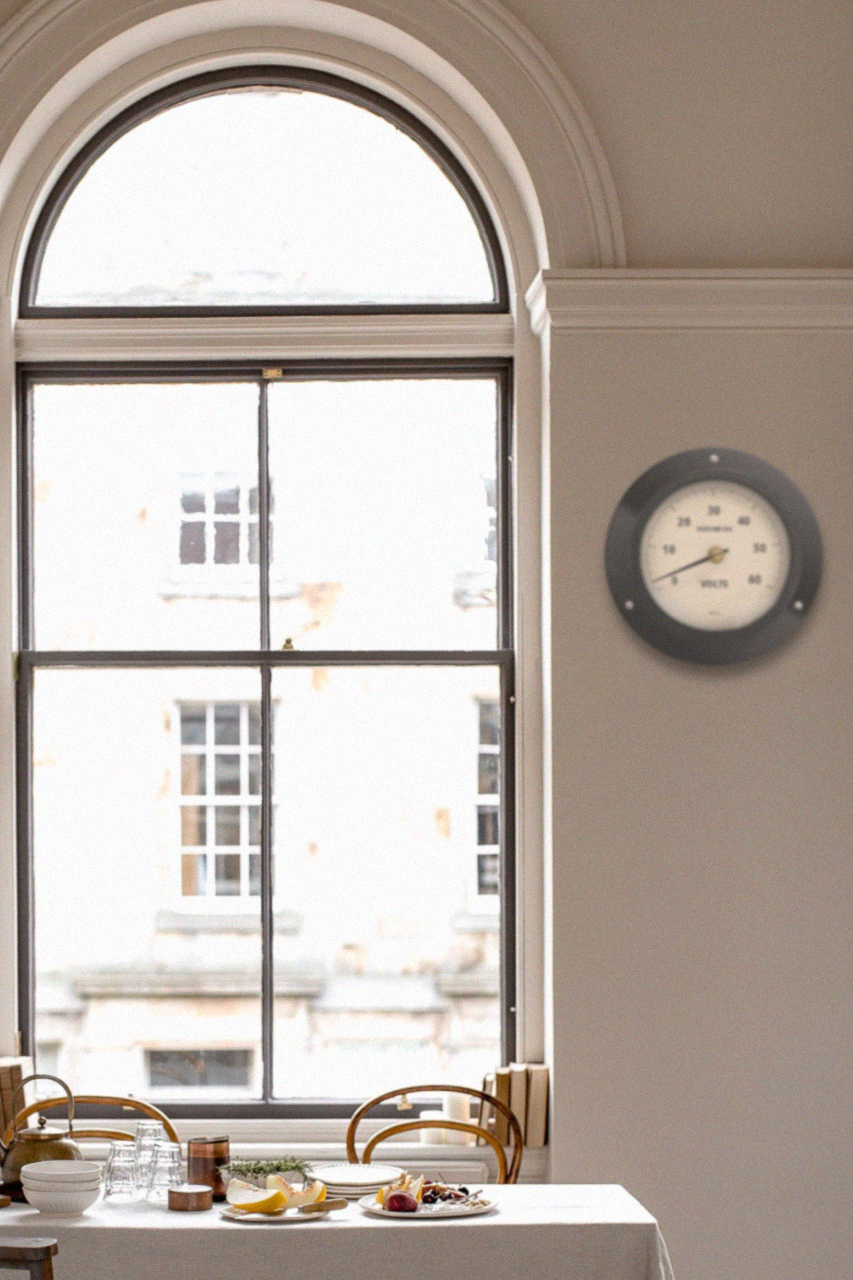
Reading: 2; V
